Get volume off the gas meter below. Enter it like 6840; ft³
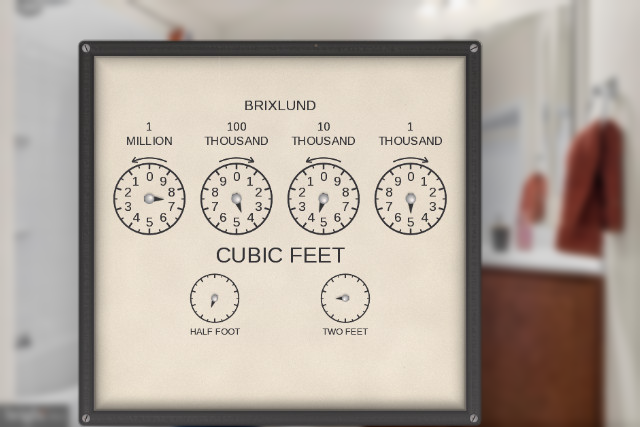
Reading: 744500; ft³
